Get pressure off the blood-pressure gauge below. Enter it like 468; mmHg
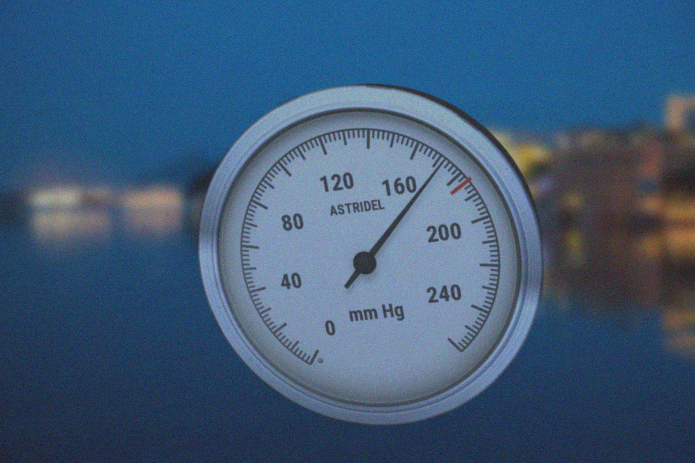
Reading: 172; mmHg
